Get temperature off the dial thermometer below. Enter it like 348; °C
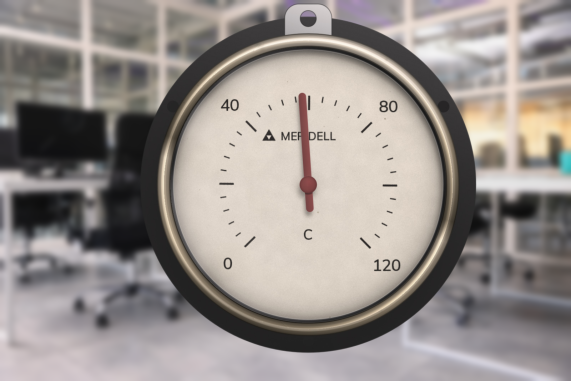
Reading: 58; °C
